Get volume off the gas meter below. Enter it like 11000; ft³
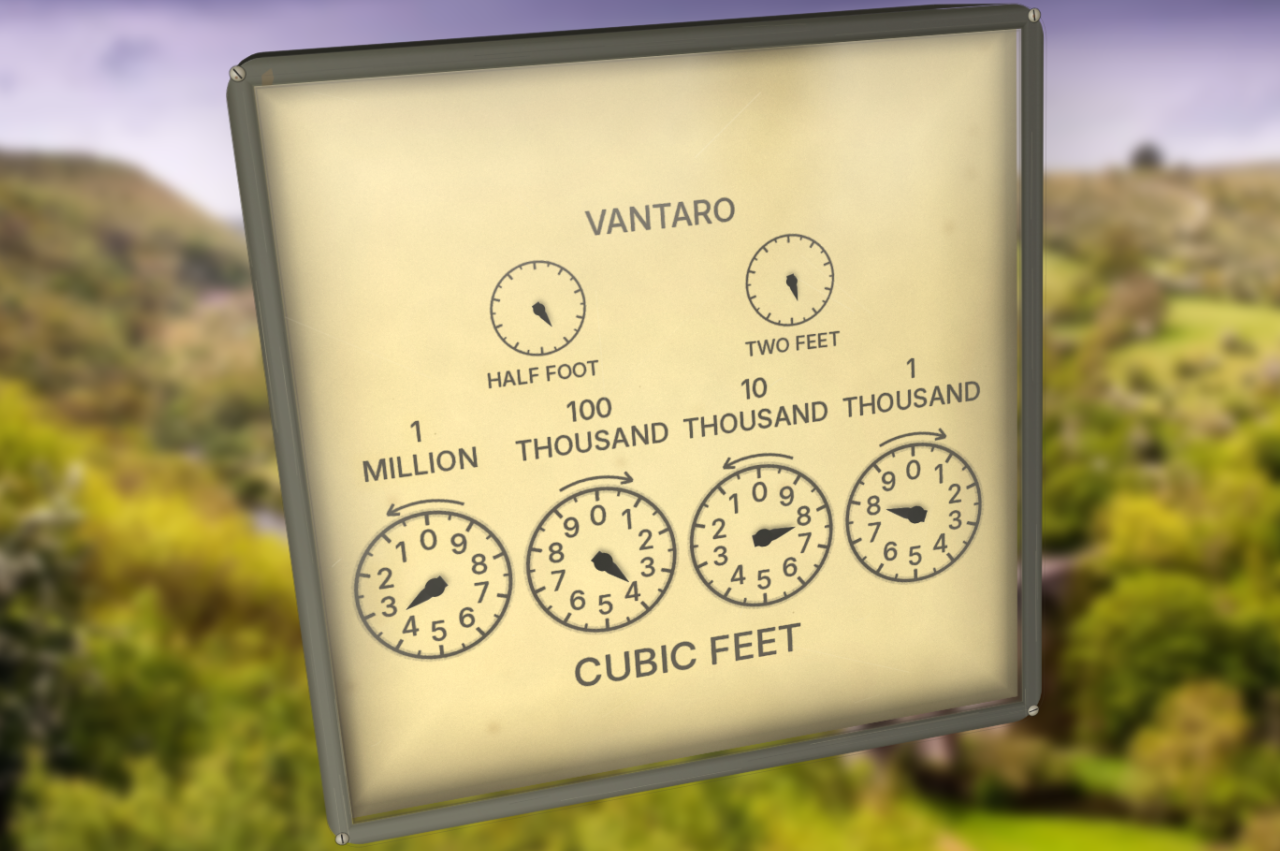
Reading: 337800; ft³
